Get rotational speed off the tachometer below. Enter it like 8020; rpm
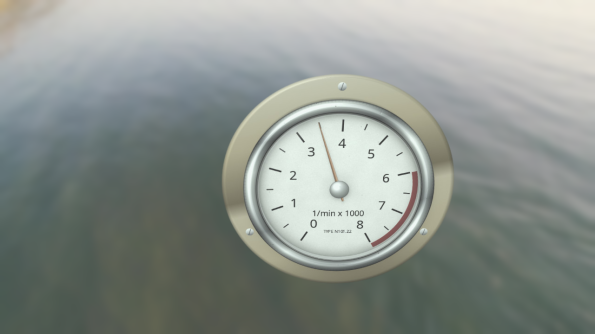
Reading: 3500; rpm
